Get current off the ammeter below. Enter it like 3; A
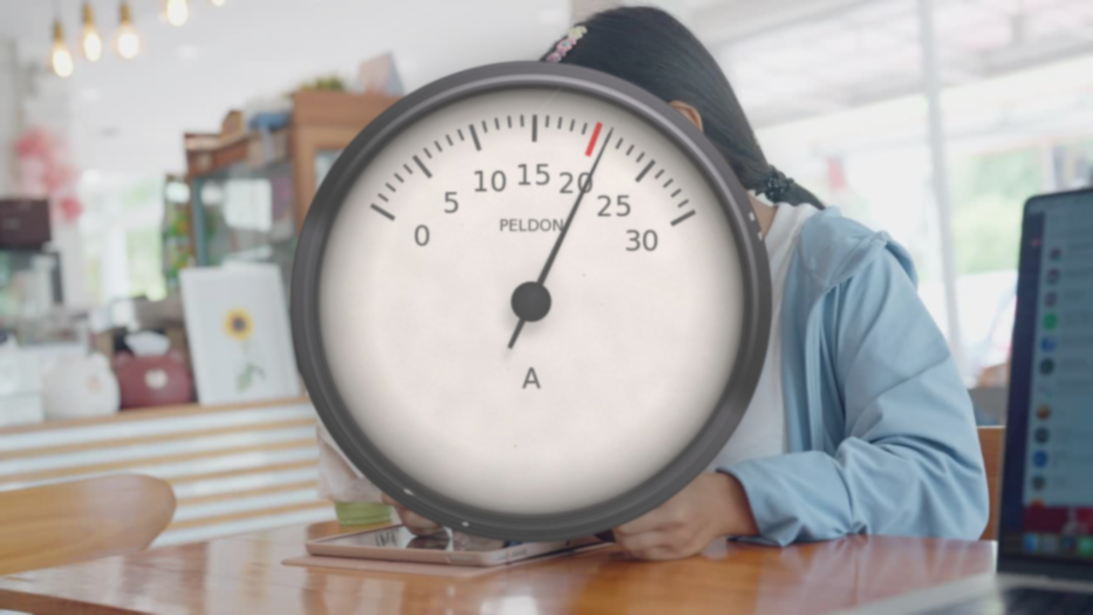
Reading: 21; A
